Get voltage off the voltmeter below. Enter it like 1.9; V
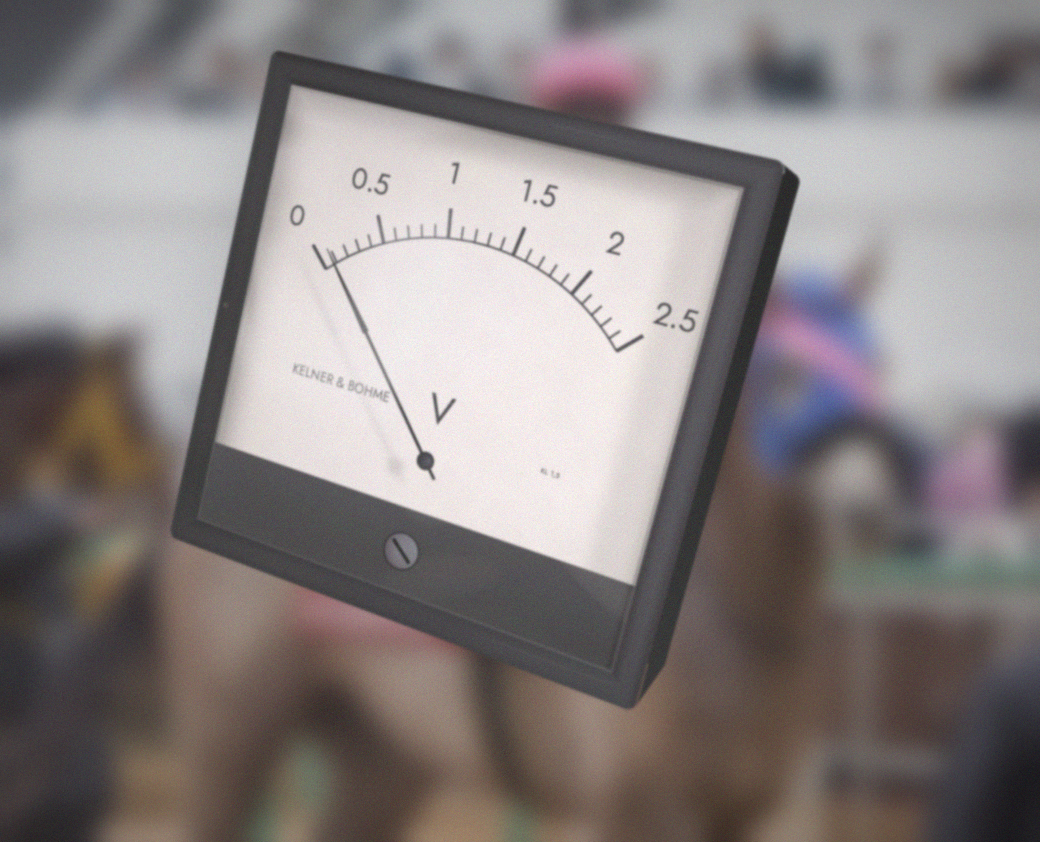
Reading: 0.1; V
